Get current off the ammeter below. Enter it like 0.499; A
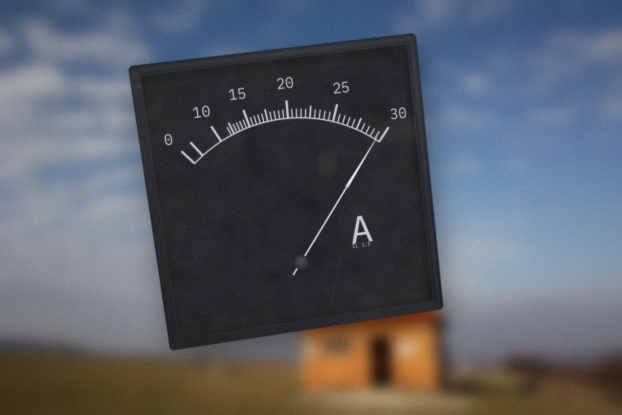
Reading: 29.5; A
